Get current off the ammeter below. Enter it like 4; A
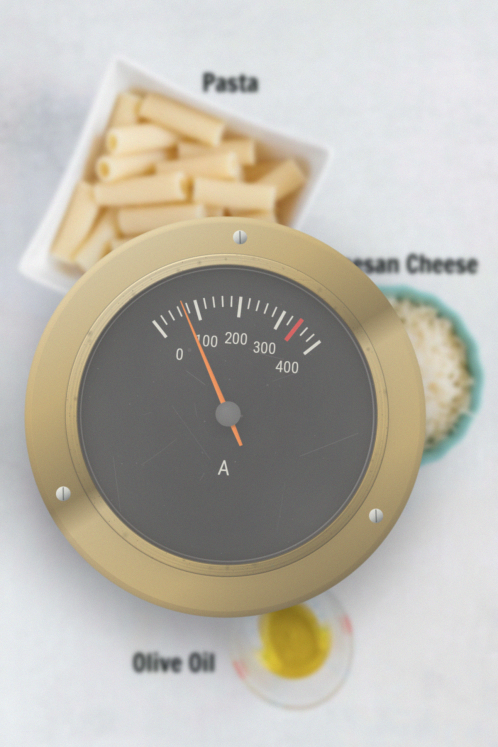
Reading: 70; A
